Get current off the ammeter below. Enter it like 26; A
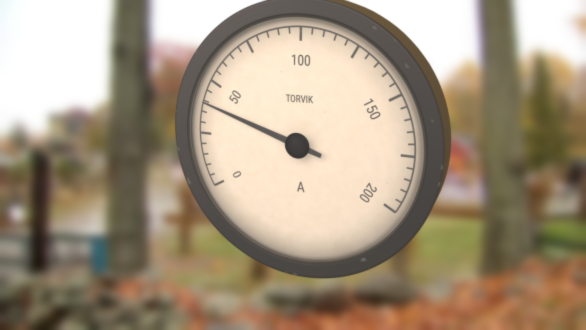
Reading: 40; A
